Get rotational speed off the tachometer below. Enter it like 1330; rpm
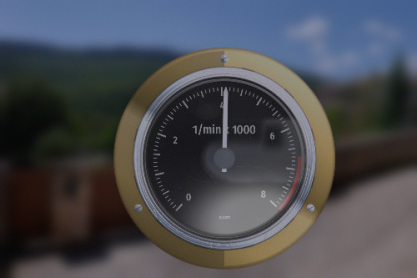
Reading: 4100; rpm
